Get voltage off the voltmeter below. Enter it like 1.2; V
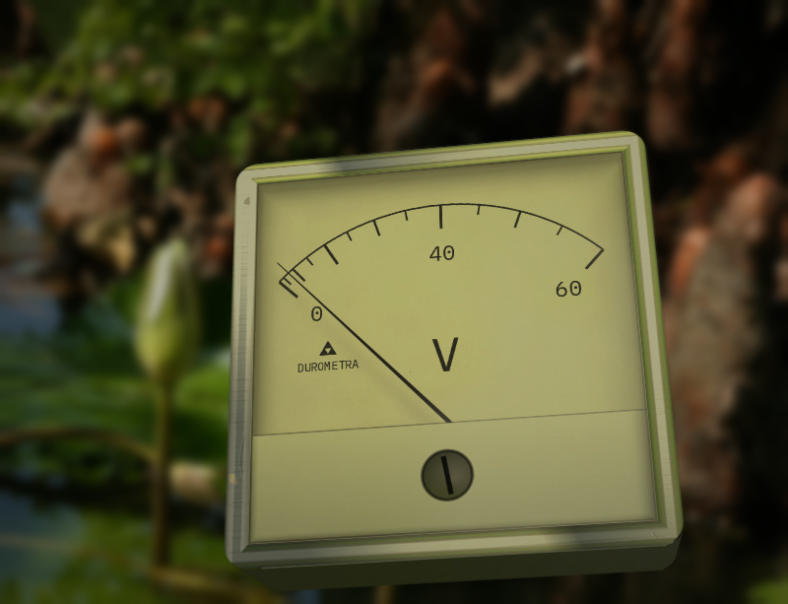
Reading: 7.5; V
